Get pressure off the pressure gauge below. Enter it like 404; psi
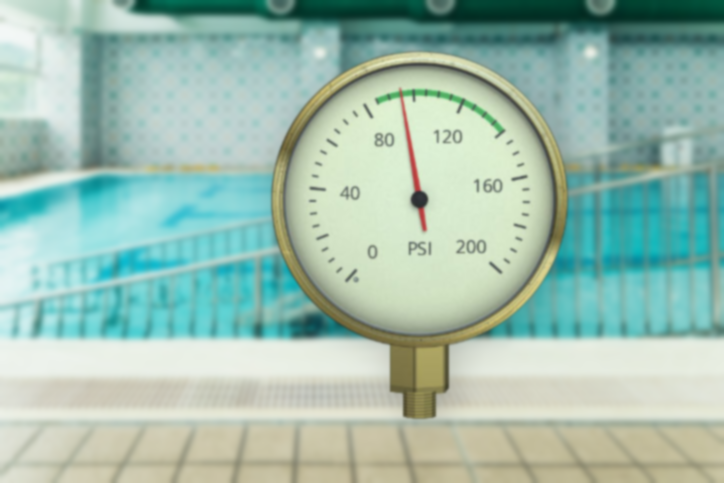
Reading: 95; psi
